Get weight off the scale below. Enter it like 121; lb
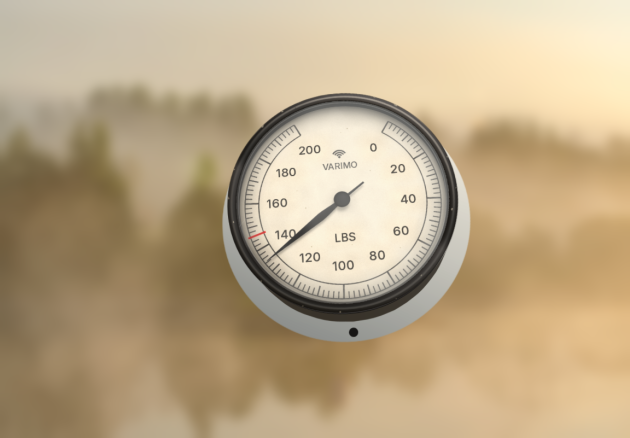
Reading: 134; lb
